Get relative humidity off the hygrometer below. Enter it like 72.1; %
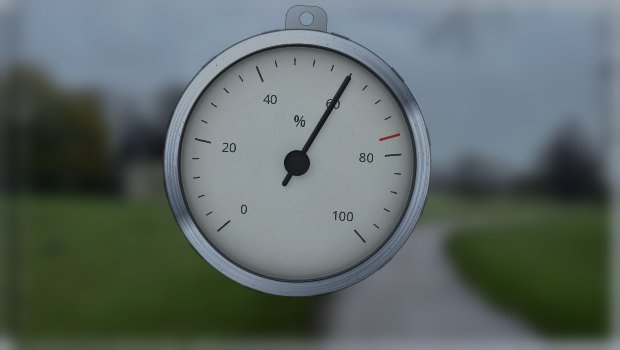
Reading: 60; %
